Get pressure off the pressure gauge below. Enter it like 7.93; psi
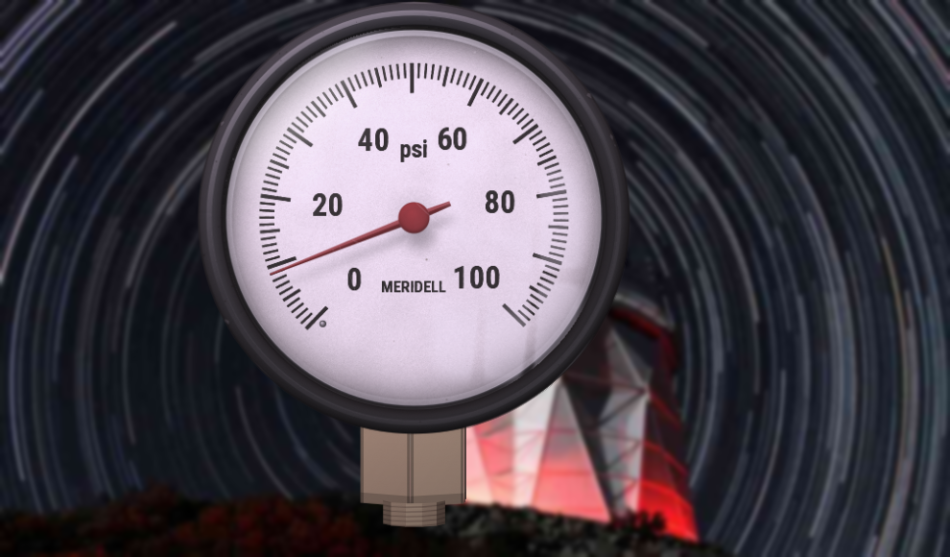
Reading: 9; psi
